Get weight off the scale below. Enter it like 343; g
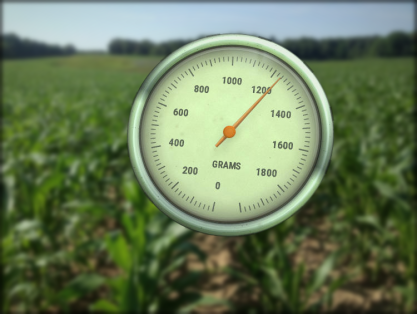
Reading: 1240; g
